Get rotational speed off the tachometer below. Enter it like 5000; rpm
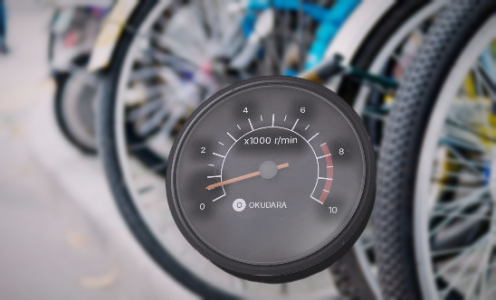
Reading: 500; rpm
